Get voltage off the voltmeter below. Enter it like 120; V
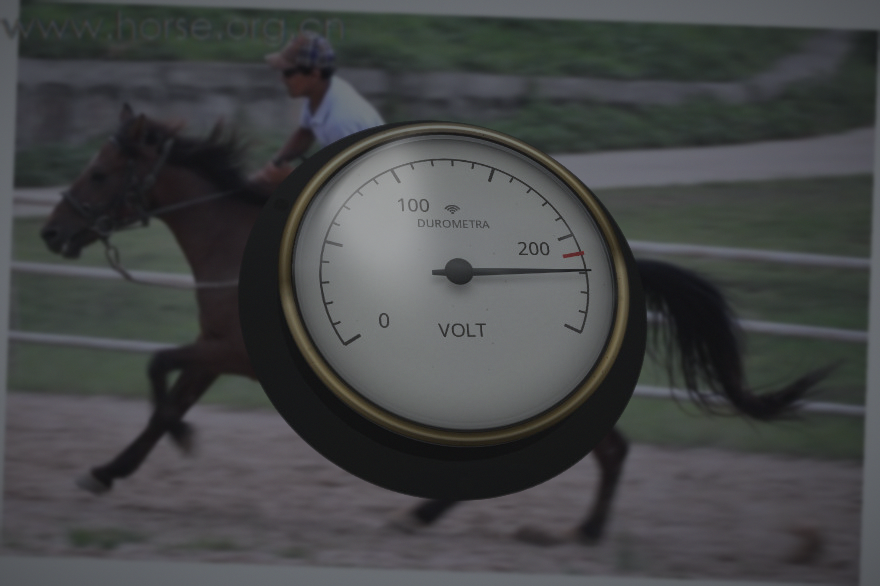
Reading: 220; V
